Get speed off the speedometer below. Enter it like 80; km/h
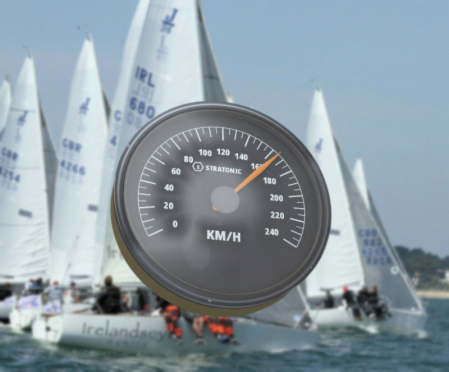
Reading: 165; km/h
